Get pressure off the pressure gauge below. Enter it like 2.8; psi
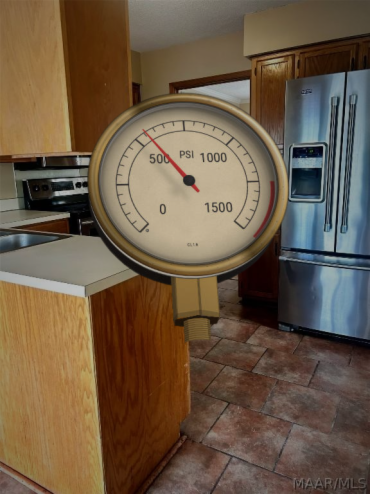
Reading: 550; psi
